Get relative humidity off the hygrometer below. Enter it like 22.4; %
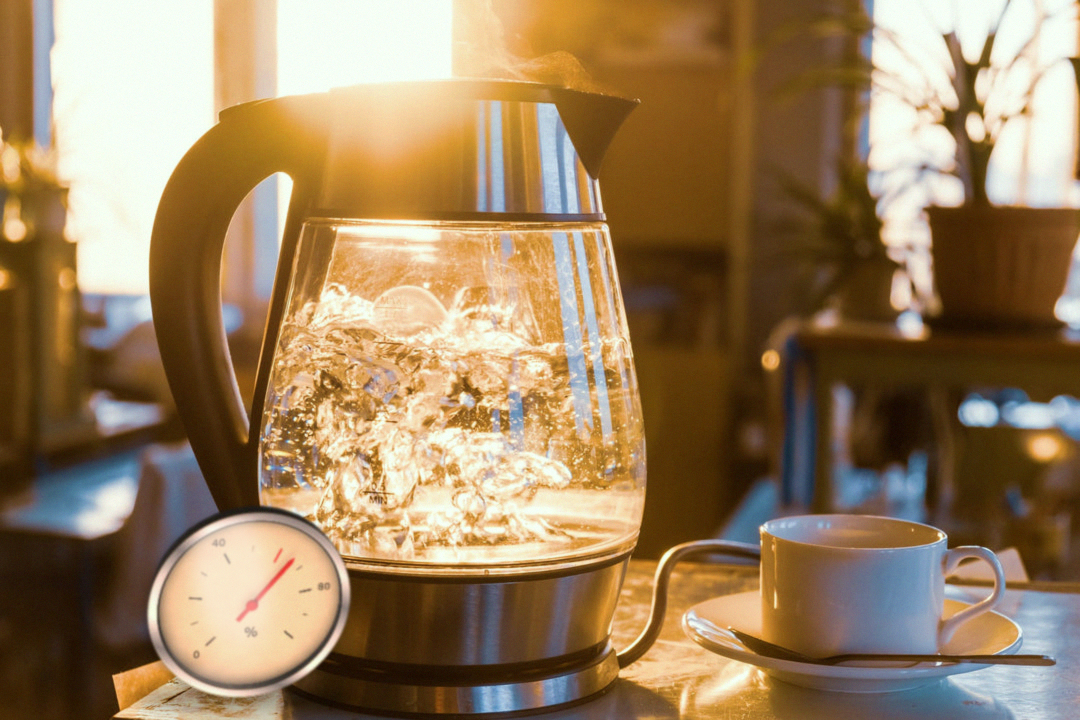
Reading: 65; %
